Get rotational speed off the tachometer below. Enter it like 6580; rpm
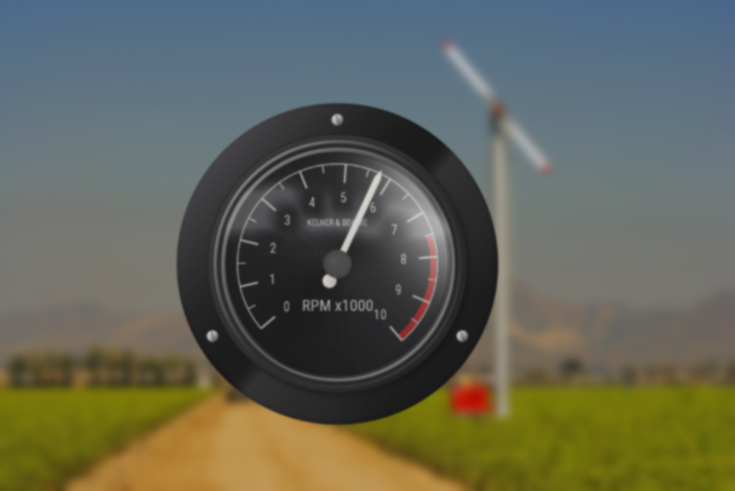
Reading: 5750; rpm
